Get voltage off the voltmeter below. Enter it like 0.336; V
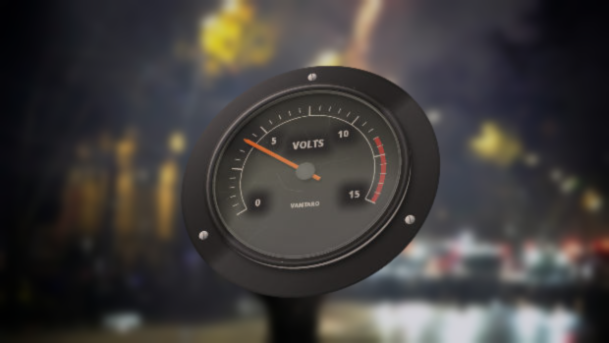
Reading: 4; V
